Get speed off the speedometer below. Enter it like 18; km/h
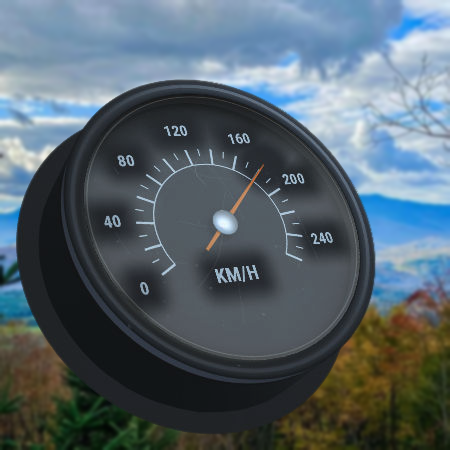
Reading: 180; km/h
